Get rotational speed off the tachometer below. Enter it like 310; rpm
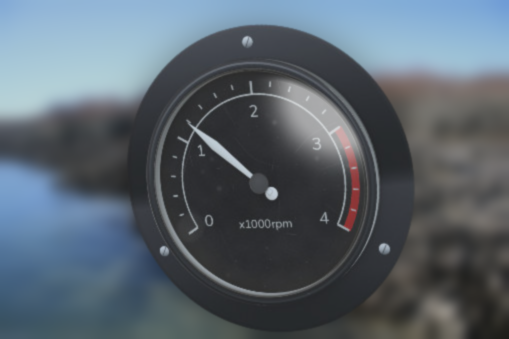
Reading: 1200; rpm
